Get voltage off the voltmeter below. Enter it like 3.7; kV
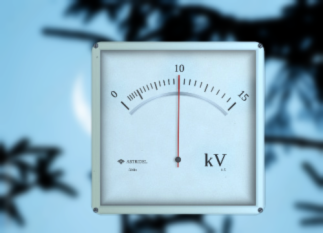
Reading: 10; kV
